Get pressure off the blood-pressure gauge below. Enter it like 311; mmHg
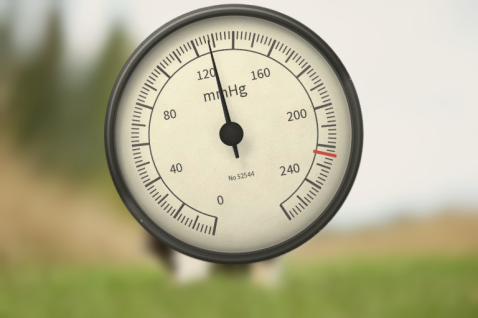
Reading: 128; mmHg
